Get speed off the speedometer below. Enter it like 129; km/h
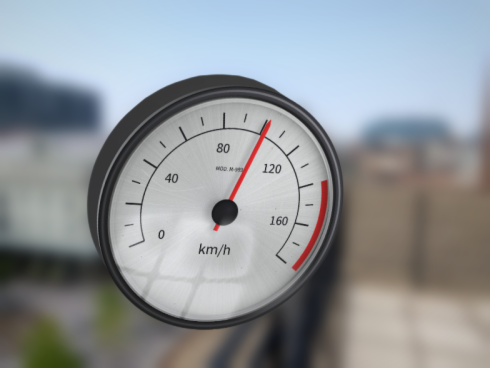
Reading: 100; km/h
